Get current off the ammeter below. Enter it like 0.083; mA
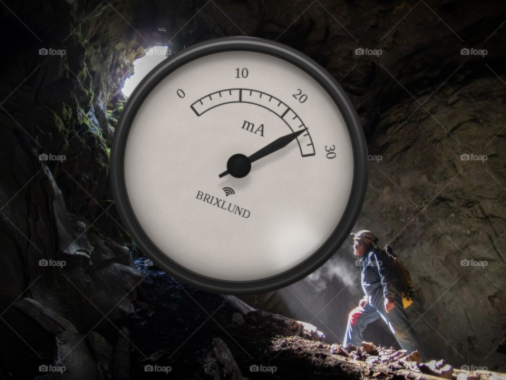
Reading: 25; mA
